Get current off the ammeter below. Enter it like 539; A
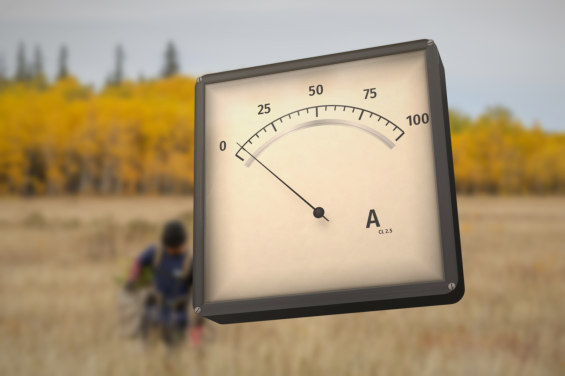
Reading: 5; A
